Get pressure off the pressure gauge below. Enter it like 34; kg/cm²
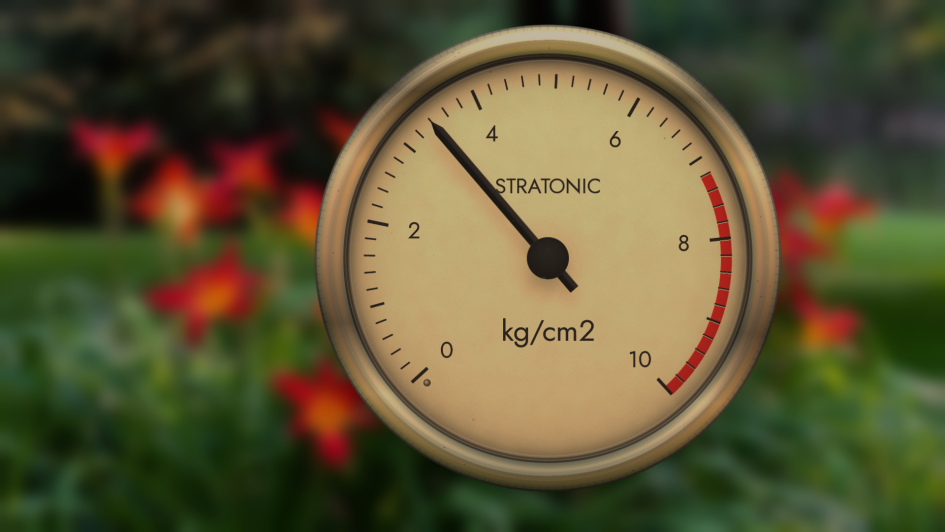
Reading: 3.4; kg/cm²
